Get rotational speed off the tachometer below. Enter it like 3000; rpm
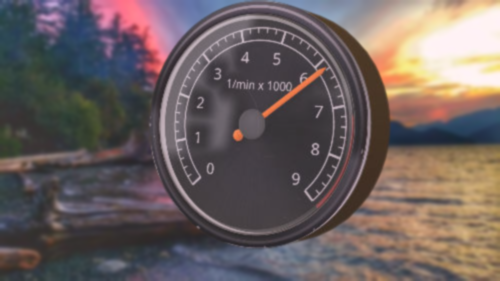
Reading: 6200; rpm
